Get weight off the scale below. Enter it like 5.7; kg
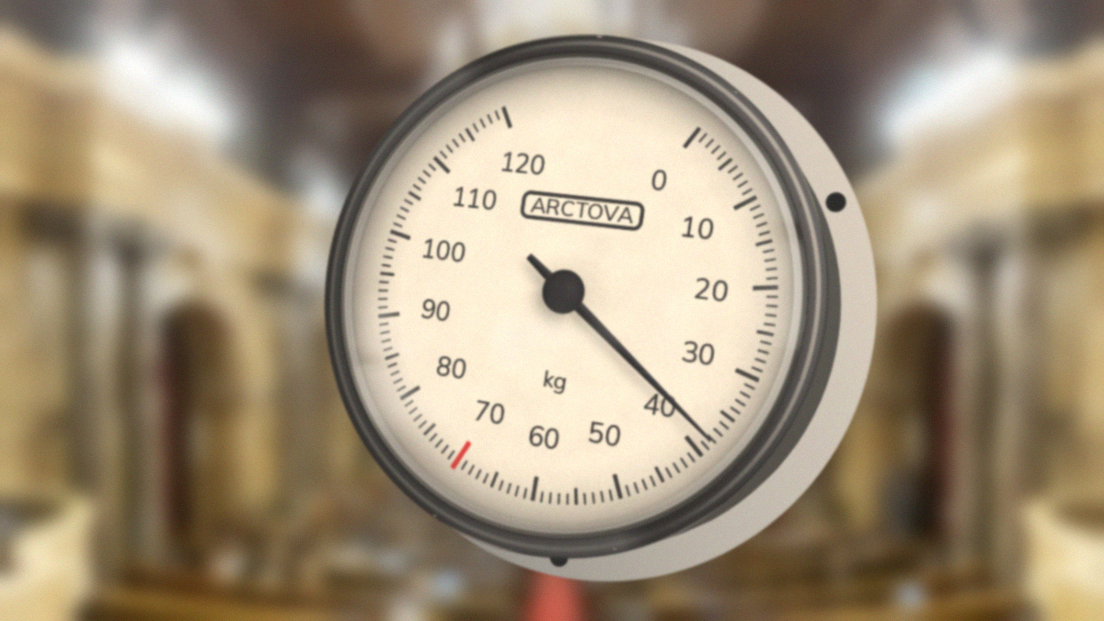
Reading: 38; kg
